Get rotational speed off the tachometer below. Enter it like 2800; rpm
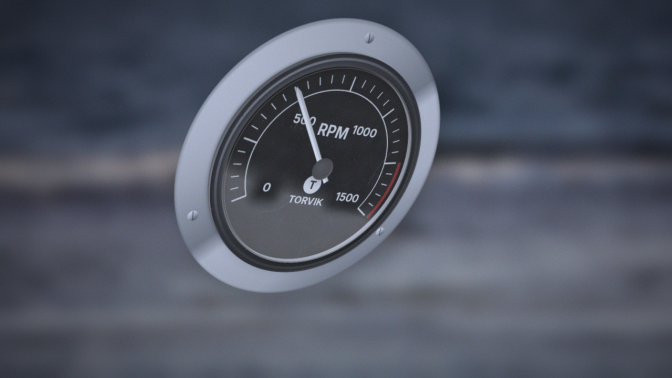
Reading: 500; rpm
